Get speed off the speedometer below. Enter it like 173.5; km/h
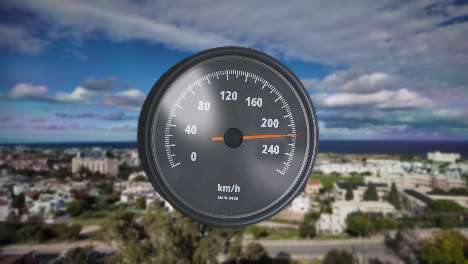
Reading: 220; km/h
